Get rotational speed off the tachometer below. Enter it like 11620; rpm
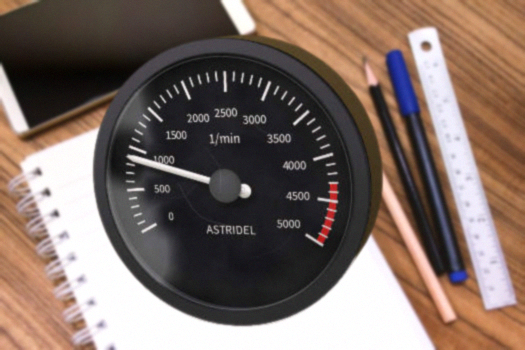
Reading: 900; rpm
